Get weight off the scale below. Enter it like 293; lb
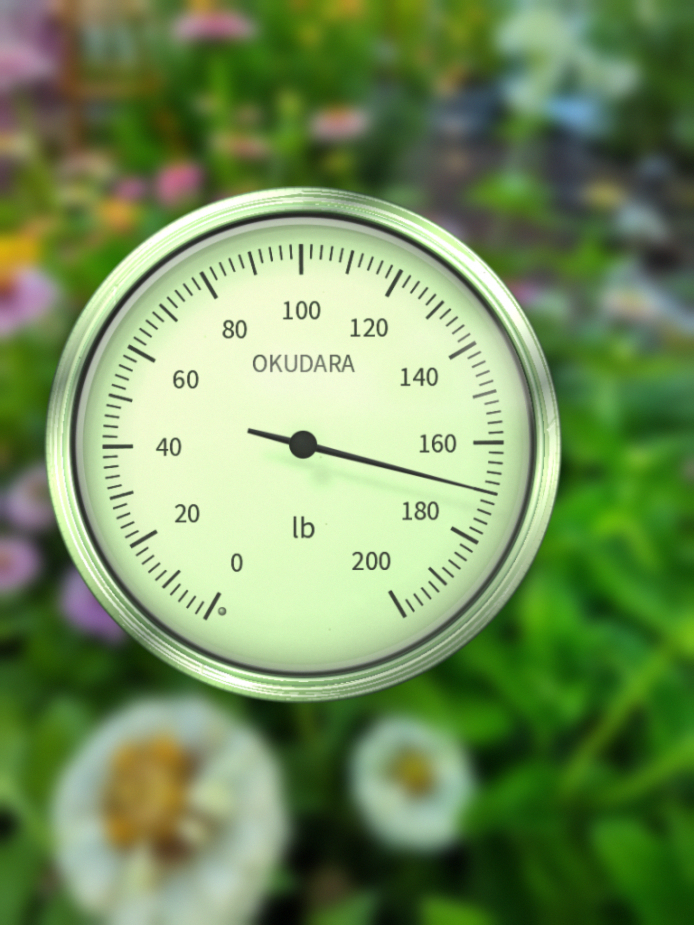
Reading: 170; lb
